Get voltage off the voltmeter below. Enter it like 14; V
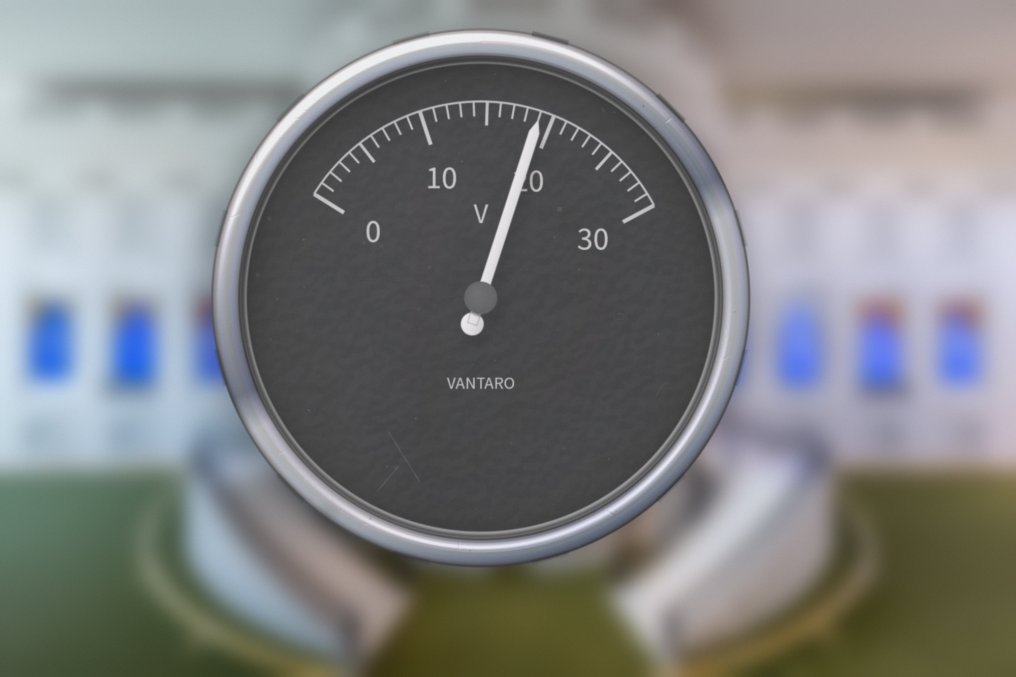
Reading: 19; V
